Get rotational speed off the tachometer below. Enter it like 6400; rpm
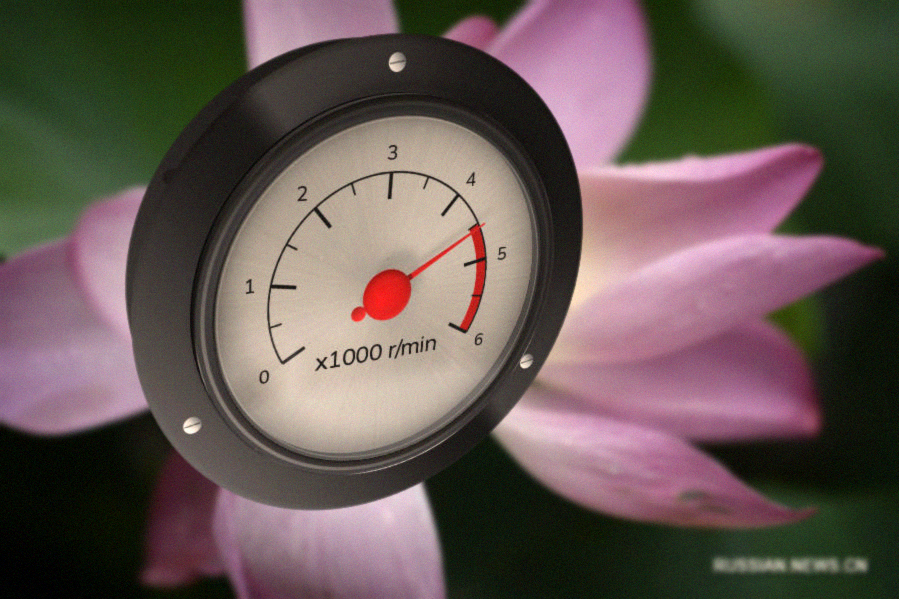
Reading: 4500; rpm
